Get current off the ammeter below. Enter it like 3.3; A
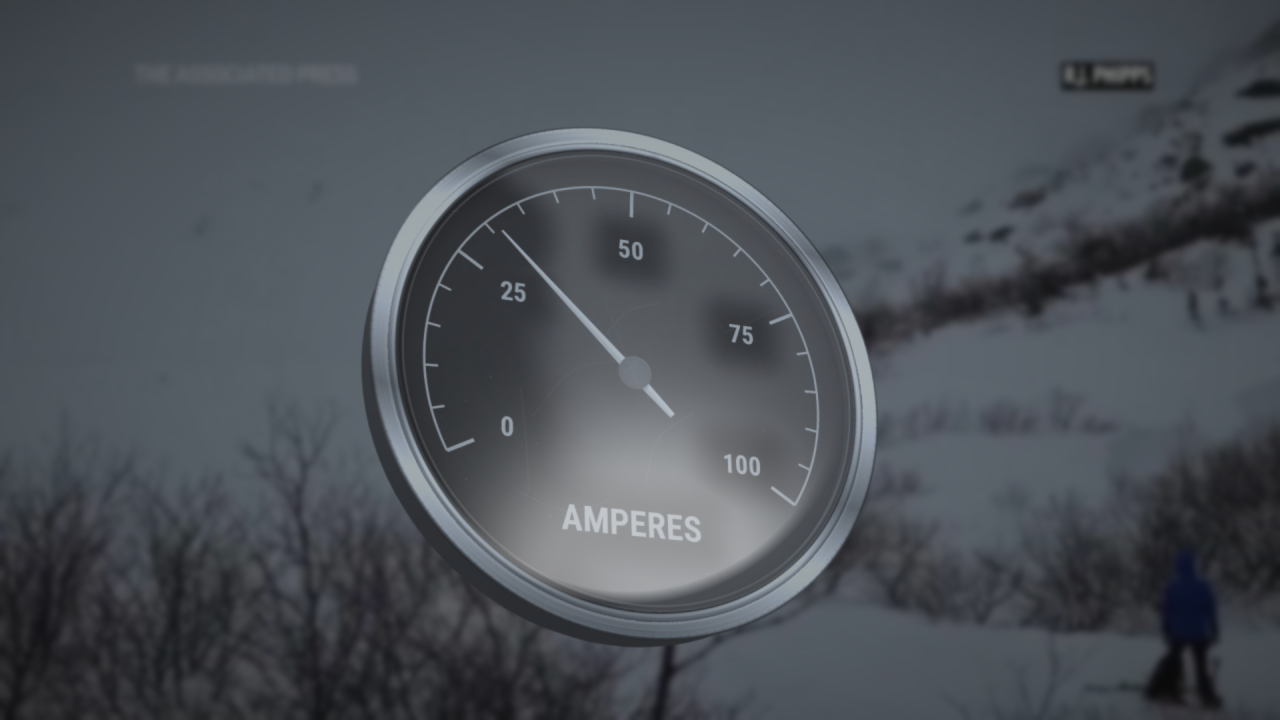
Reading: 30; A
